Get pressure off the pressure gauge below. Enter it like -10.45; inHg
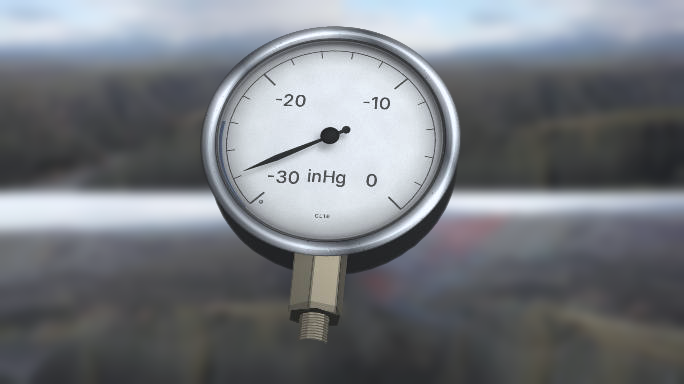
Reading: -28; inHg
